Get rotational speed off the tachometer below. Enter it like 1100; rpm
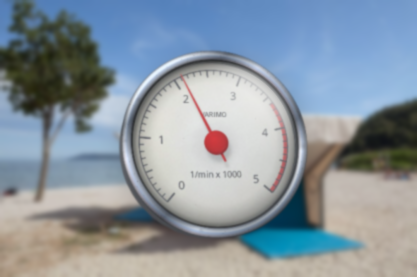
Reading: 2100; rpm
